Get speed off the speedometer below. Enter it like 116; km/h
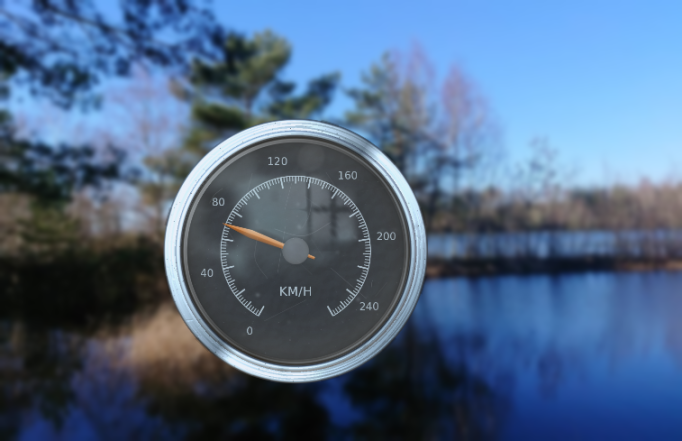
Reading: 70; km/h
